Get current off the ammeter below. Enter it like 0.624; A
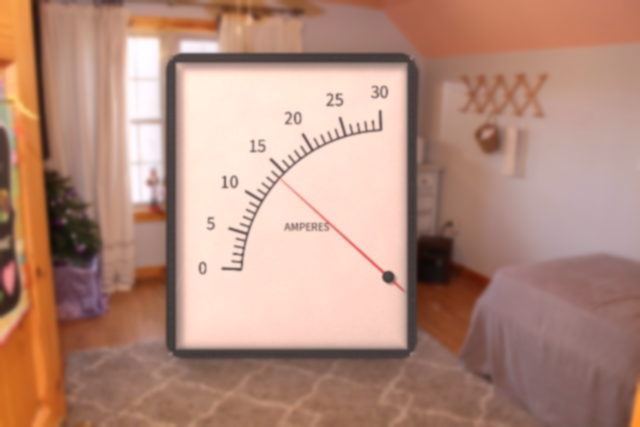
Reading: 14; A
